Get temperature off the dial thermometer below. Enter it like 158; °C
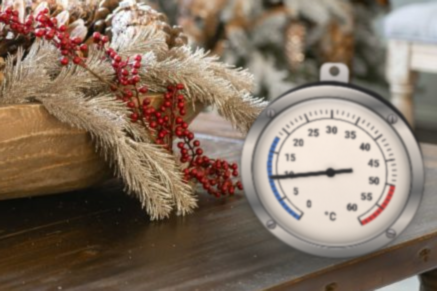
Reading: 10; °C
